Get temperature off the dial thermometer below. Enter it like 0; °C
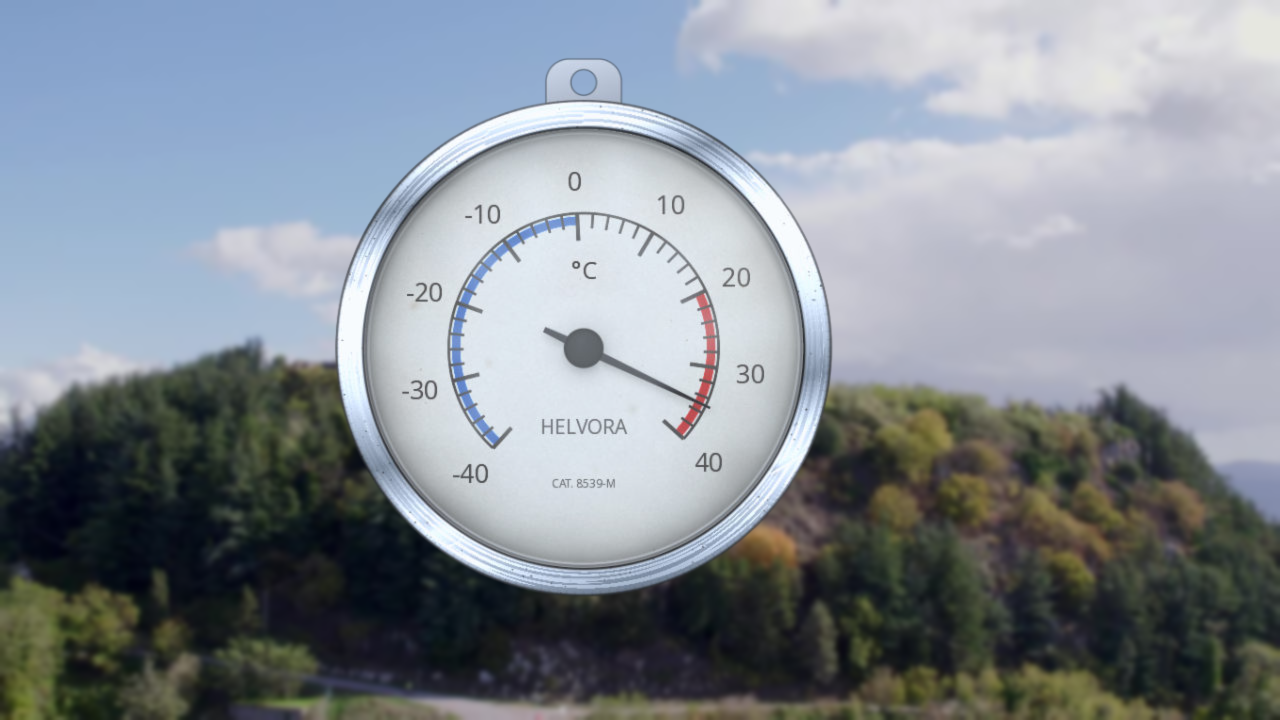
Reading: 35; °C
